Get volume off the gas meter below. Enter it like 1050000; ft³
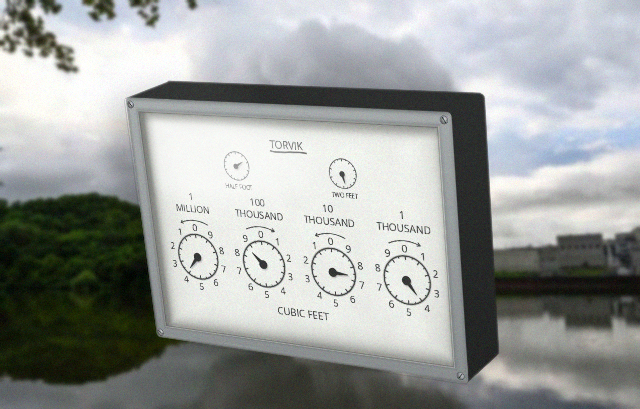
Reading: 387400; ft³
